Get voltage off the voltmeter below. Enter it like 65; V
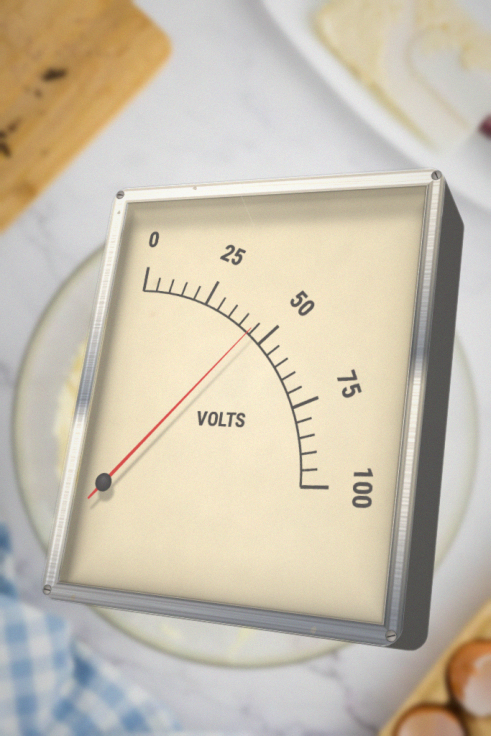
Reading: 45; V
